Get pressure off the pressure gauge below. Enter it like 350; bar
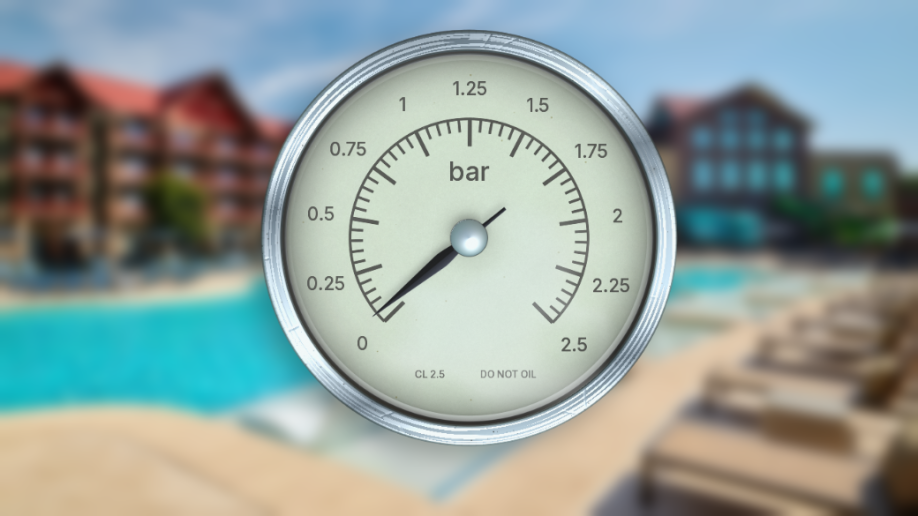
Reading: 0.05; bar
